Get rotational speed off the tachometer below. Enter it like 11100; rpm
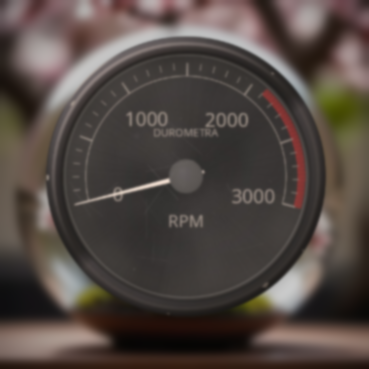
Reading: 0; rpm
